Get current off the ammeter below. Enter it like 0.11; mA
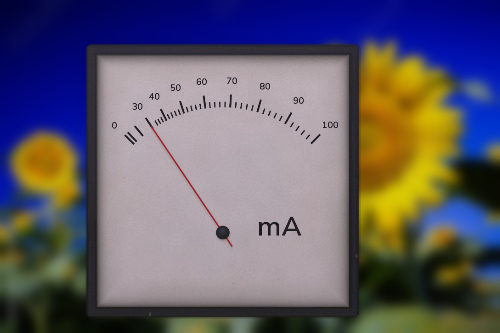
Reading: 30; mA
